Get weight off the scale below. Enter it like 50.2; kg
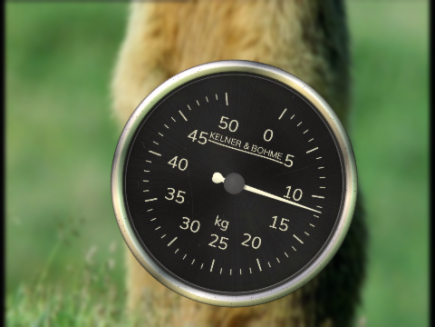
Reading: 11.5; kg
